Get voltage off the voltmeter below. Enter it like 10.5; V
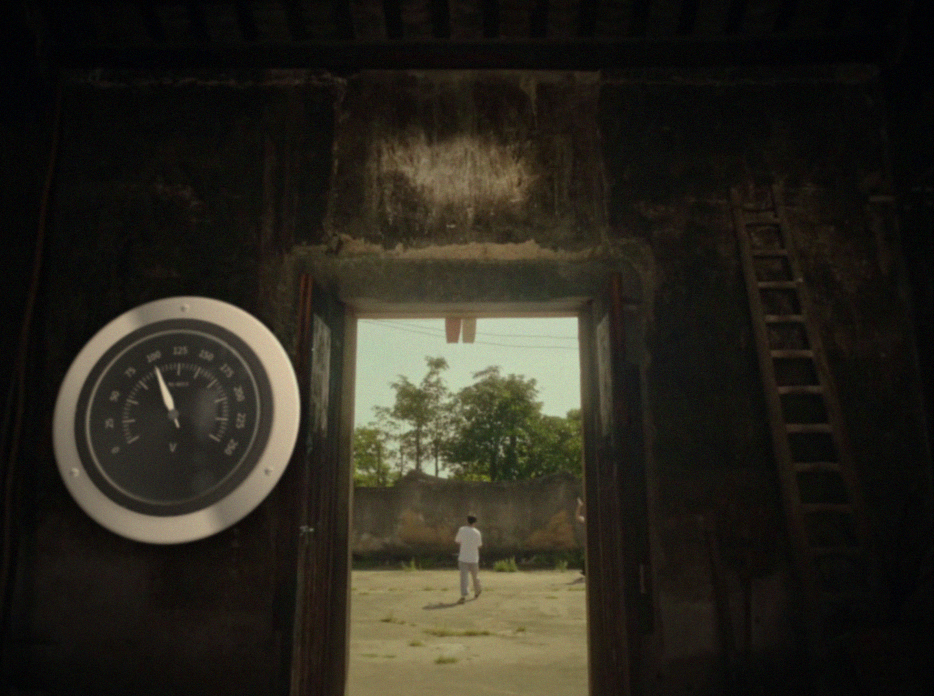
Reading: 100; V
